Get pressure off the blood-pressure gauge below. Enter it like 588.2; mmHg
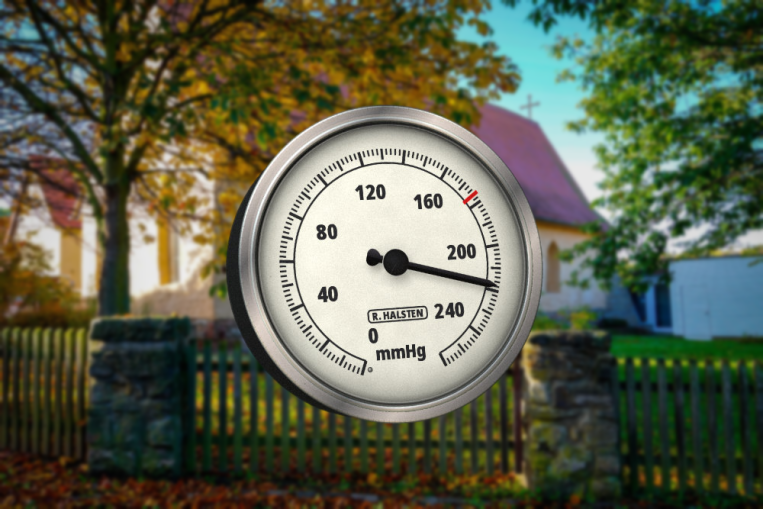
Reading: 218; mmHg
